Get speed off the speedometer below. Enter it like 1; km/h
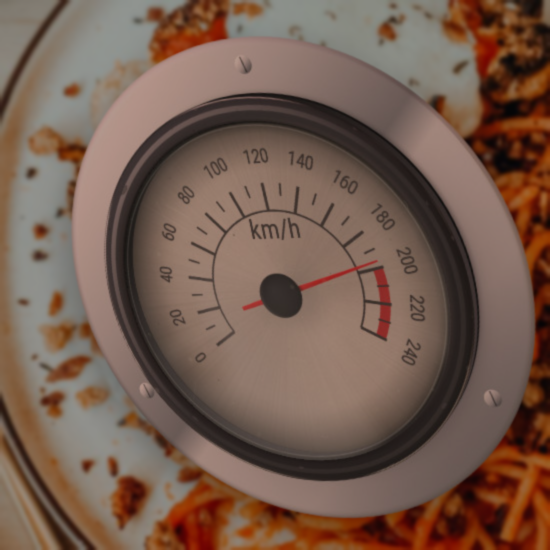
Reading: 195; km/h
